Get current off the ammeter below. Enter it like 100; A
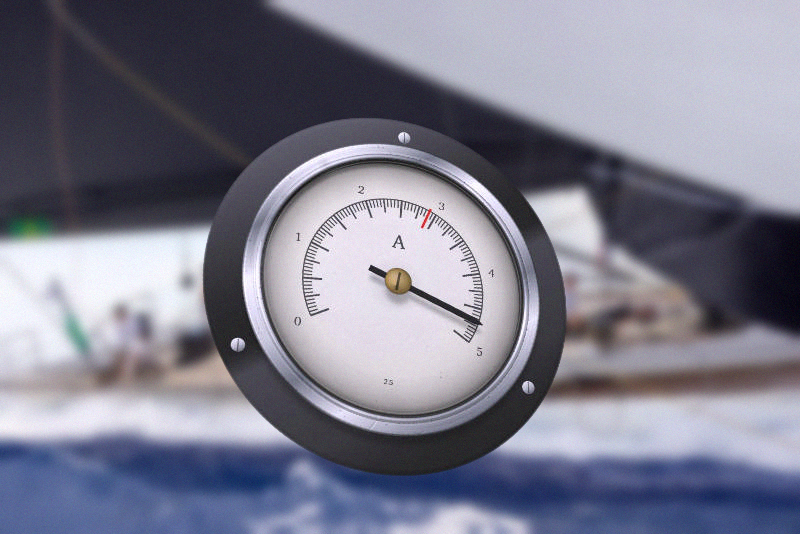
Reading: 4.75; A
